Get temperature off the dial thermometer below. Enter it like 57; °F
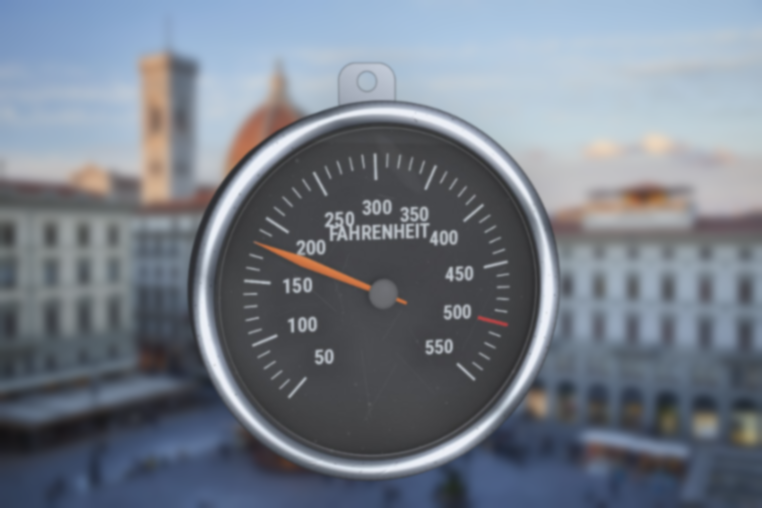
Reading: 180; °F
